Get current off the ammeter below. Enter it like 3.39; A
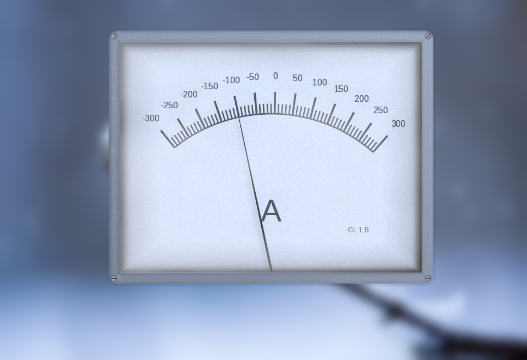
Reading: -100; A
